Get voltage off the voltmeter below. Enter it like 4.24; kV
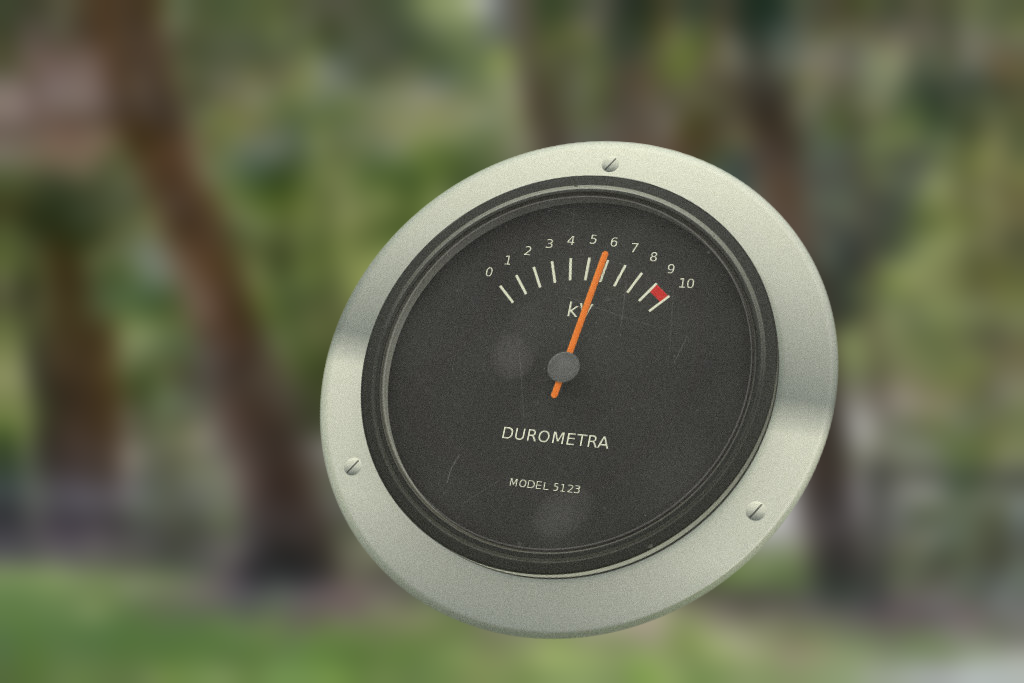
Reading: 6; kV
